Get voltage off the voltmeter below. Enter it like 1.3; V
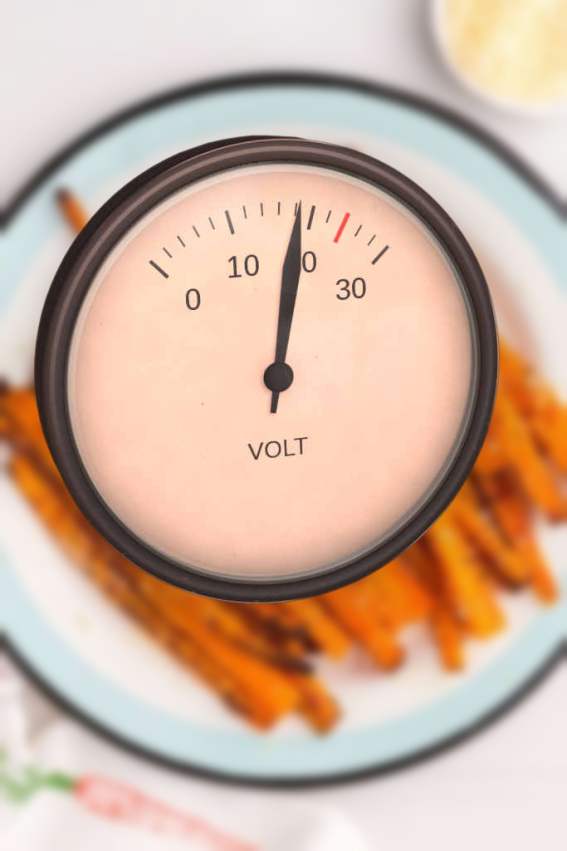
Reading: 18; V
